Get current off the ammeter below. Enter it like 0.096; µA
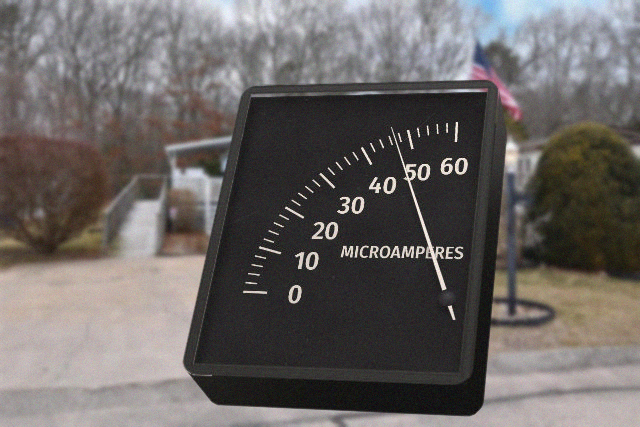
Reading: 47; µA
